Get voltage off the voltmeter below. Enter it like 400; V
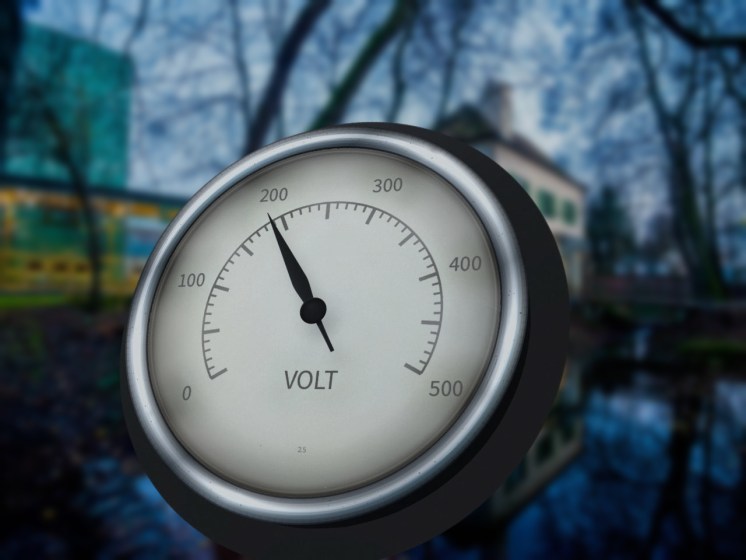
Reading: 190; V
